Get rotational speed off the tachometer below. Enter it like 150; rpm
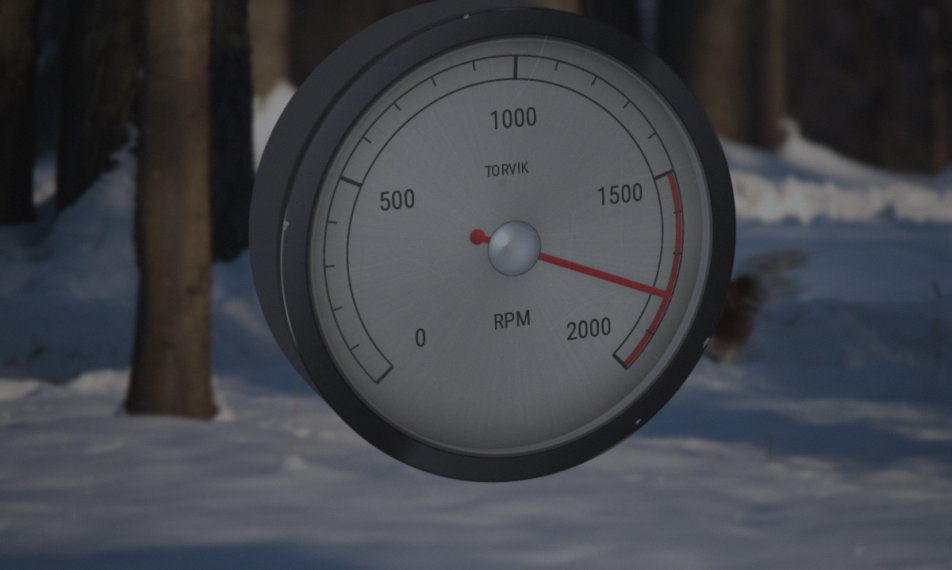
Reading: 1800; rpm
